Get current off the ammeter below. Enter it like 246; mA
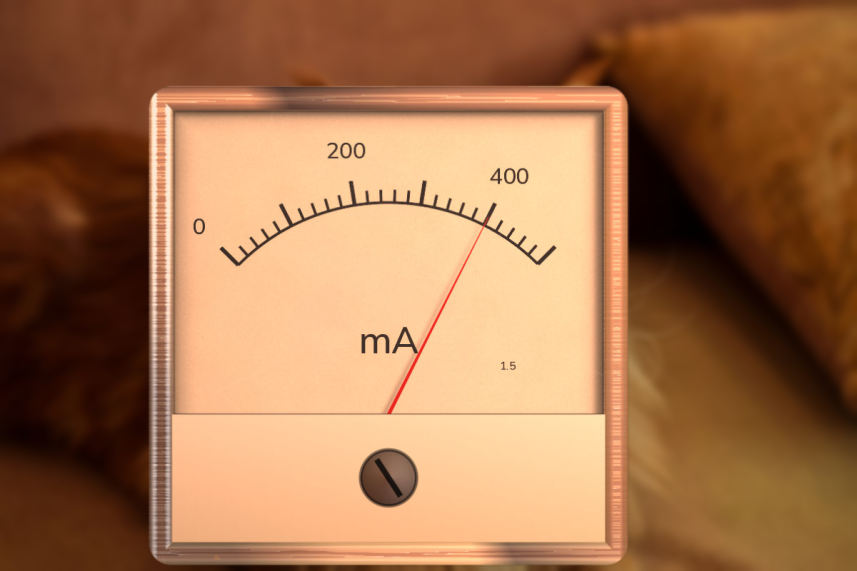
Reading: 400; mA
